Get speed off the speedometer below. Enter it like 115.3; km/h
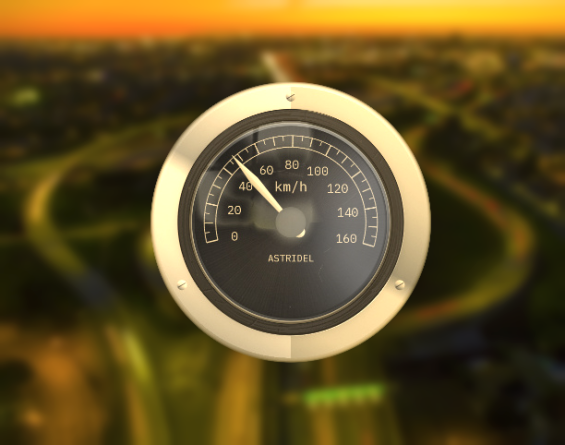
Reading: 47.5; km/h
